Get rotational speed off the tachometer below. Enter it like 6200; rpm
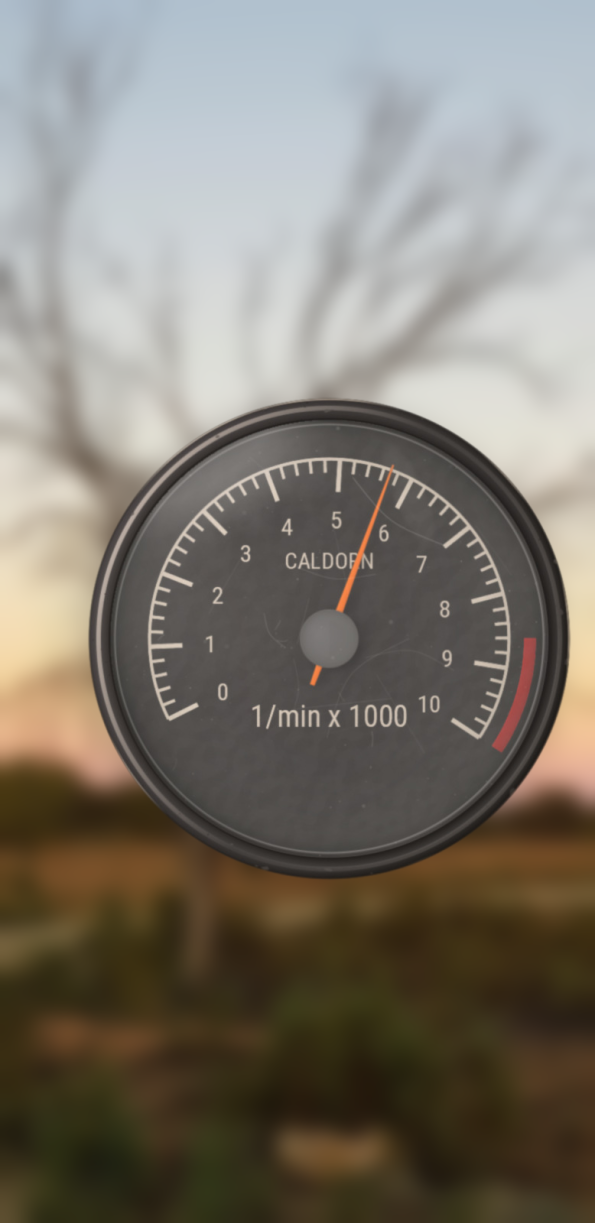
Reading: 5700; rpm
